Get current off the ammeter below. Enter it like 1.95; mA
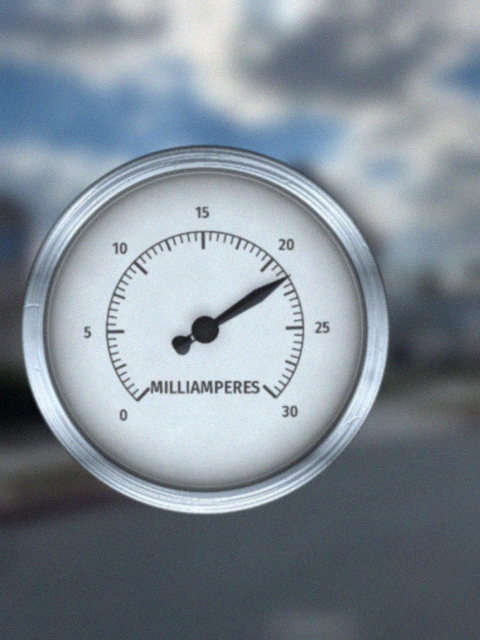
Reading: 21.5; mA
